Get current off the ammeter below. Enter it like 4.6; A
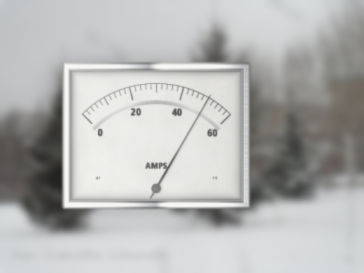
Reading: 50; A
